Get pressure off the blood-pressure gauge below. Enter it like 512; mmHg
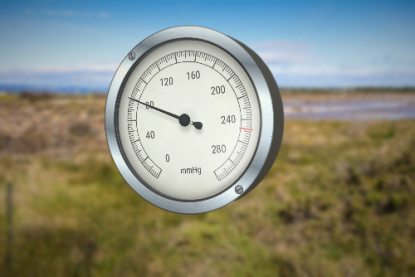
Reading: 80; mmHg
